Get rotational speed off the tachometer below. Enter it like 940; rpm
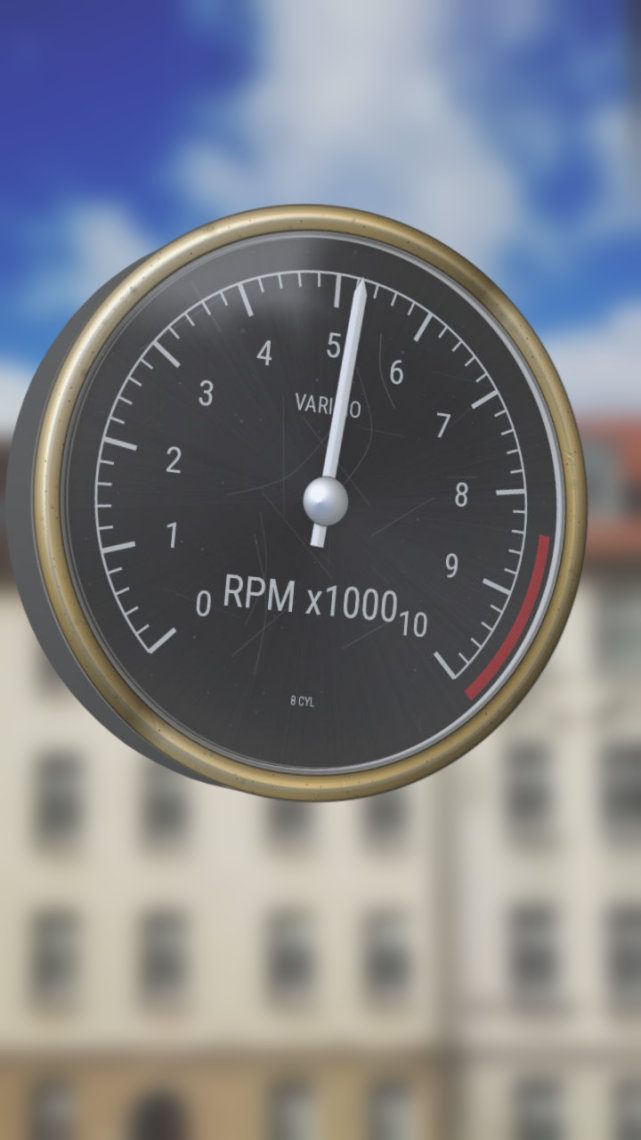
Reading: 5200; rpm
